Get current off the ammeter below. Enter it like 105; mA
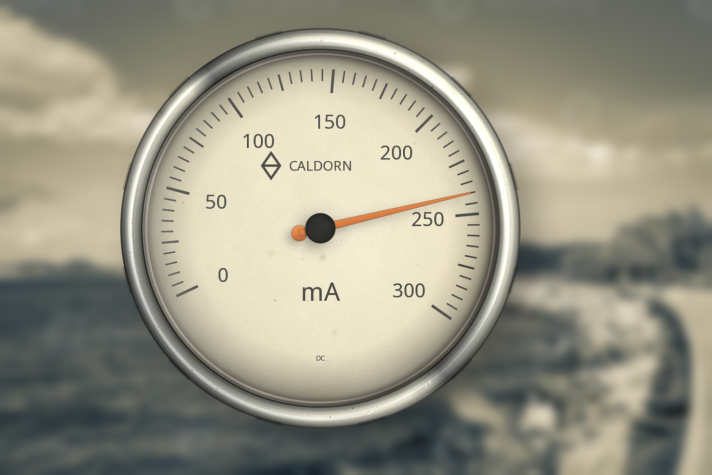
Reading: 240; mA
